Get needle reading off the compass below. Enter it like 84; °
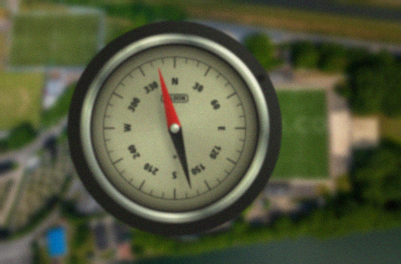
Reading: 345; °
